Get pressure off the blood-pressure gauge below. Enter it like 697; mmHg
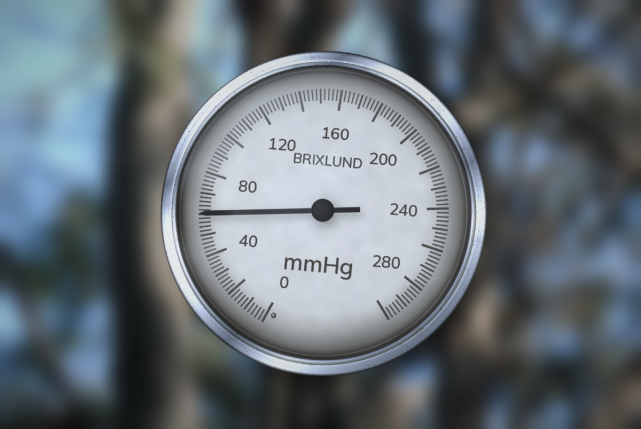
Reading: 60; mmHg
